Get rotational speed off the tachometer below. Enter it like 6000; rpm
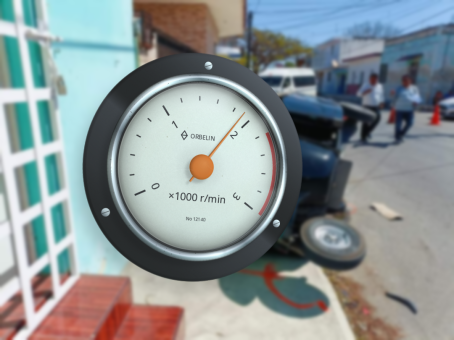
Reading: 1900; rpm
